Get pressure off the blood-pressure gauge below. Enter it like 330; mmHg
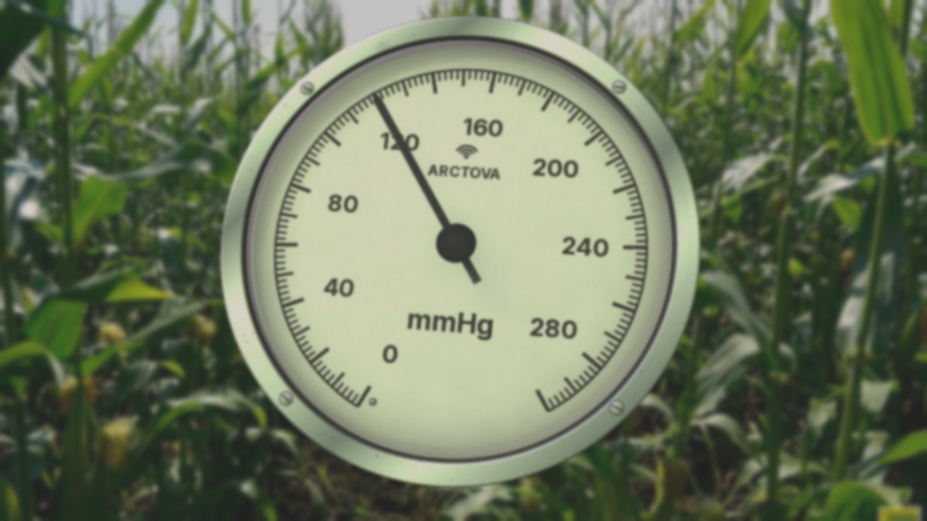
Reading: 120; mmHg
